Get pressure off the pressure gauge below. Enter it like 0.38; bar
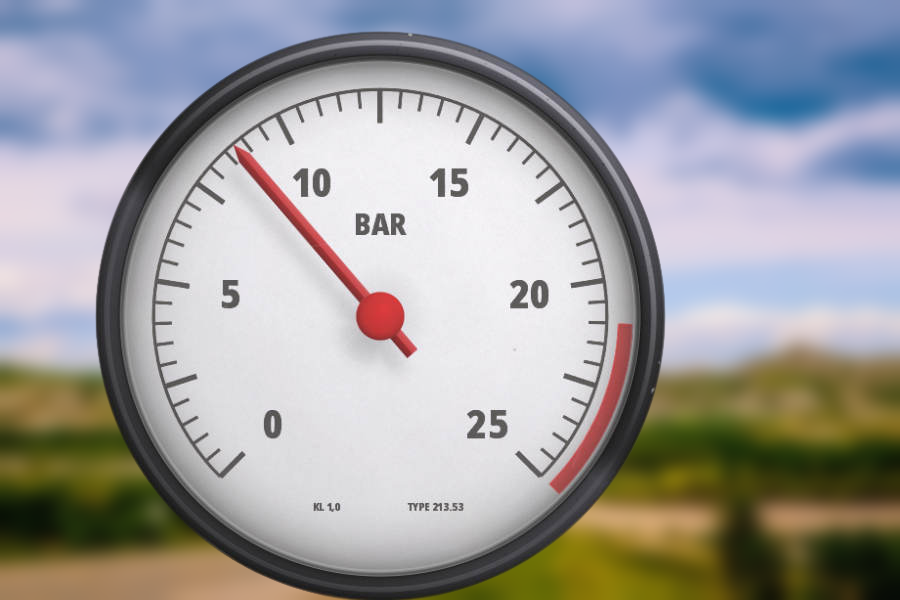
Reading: 8.75; bar
